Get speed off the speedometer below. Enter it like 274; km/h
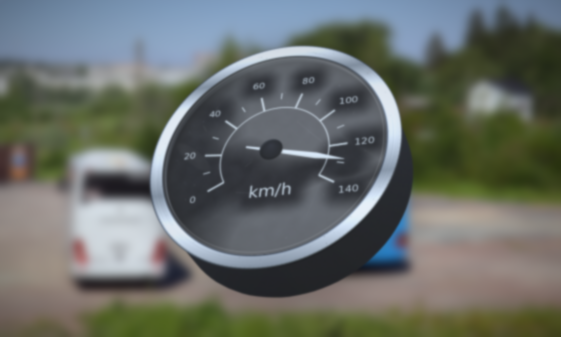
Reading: 130; km/h
